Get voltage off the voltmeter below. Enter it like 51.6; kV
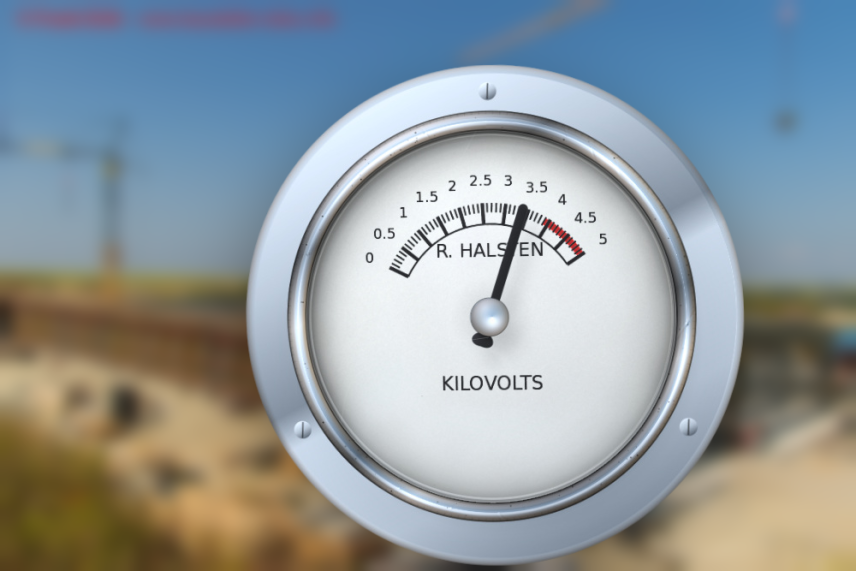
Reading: 3.4; kV
